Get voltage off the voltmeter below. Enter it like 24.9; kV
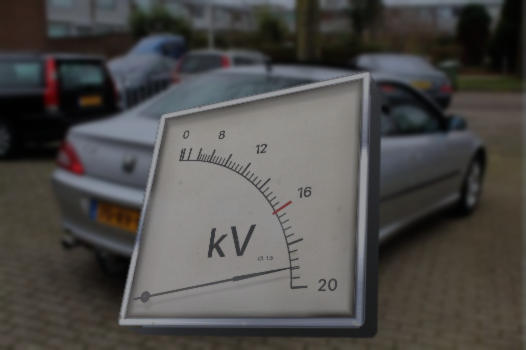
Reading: 19.2; kV
